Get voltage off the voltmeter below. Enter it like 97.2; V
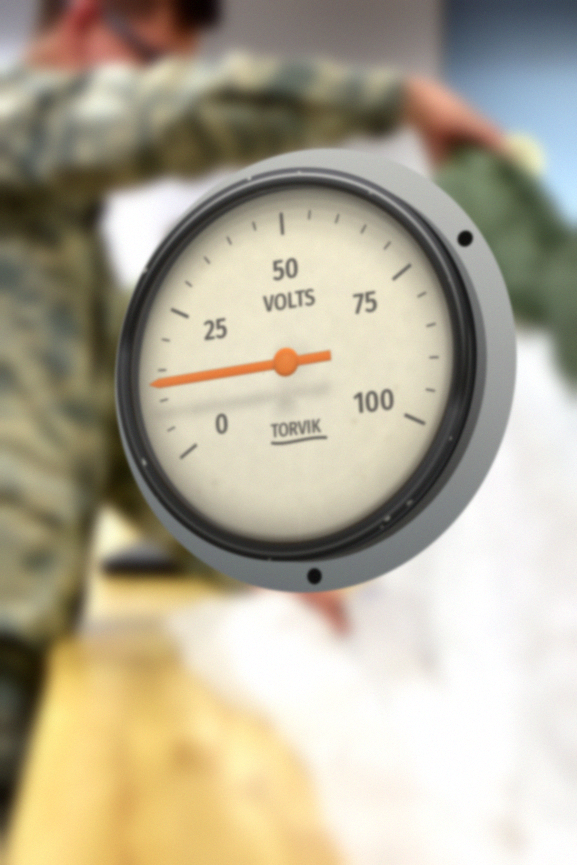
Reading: 12.5; V
